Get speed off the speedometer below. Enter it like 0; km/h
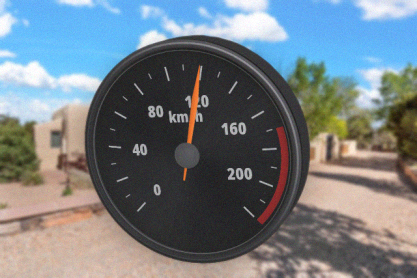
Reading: 120; km/h
